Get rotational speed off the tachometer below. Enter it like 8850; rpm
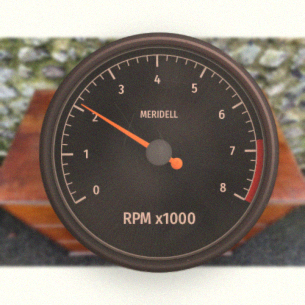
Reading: 2100; rpm
